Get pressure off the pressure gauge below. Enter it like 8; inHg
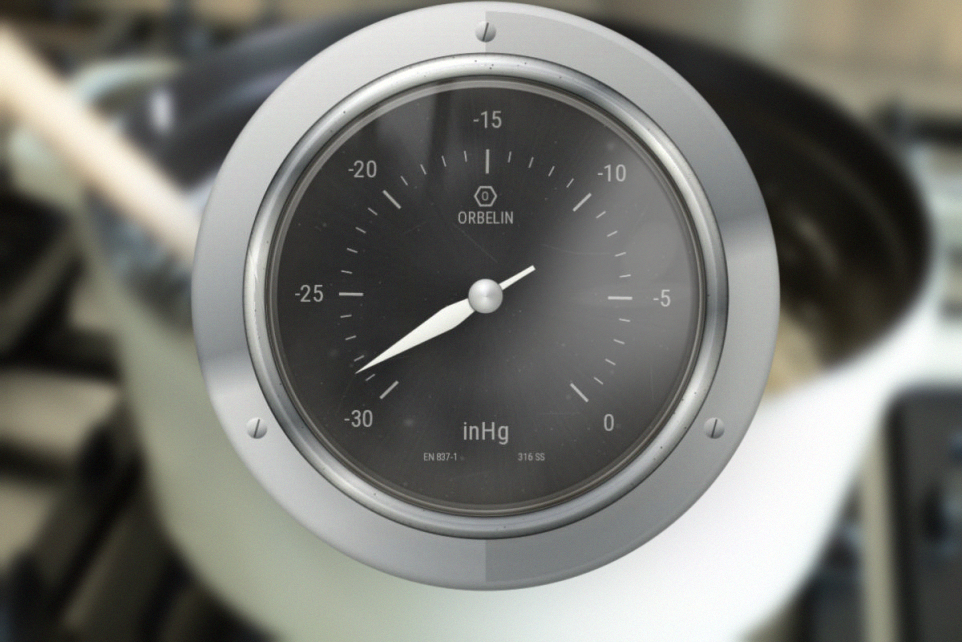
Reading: -28.5; inHg
